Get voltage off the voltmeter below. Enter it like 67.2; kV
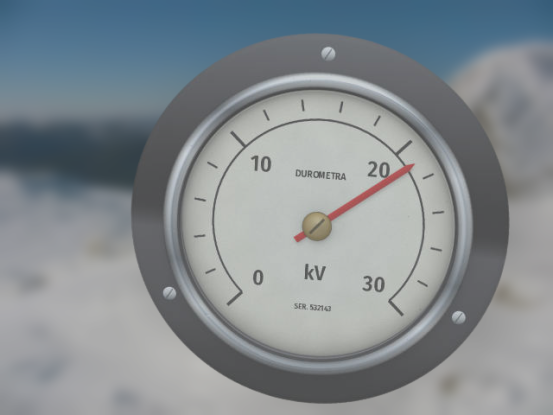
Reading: 21; kV
